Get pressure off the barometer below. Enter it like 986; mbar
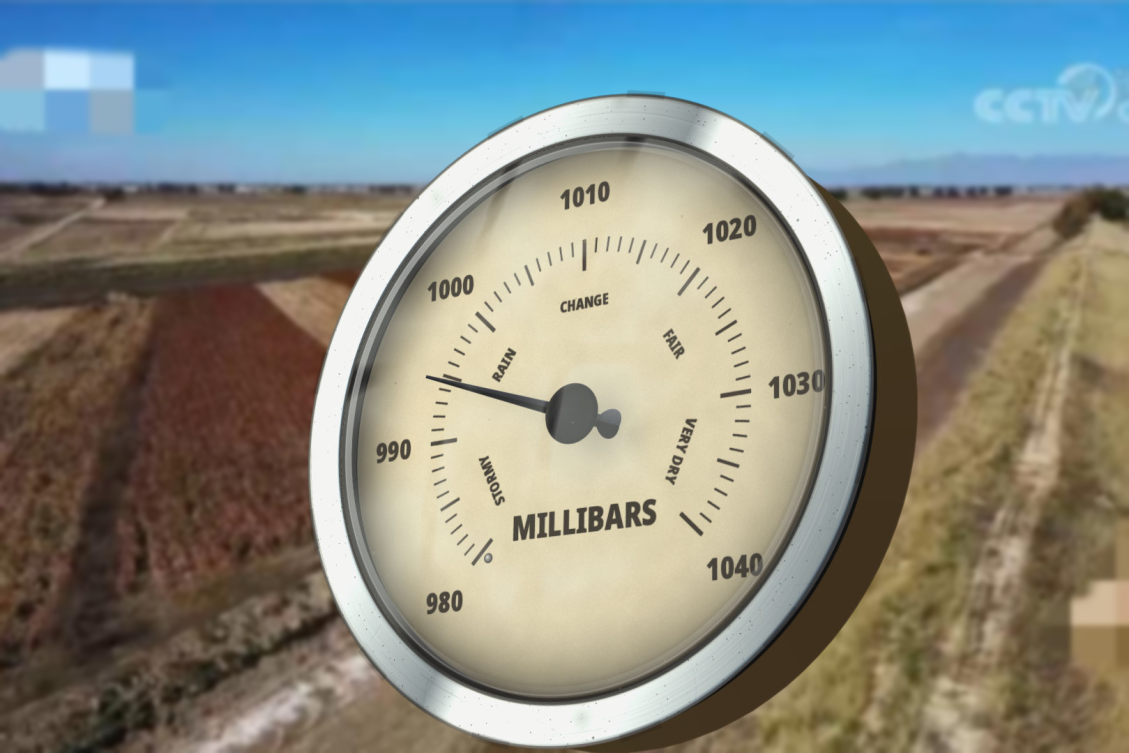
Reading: 994.5; mbar
